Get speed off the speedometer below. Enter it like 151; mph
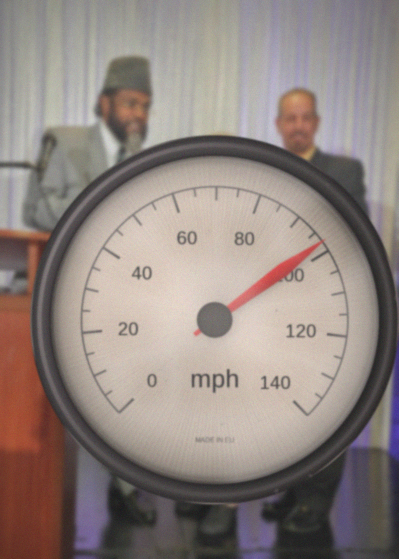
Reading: 97.5; mph
